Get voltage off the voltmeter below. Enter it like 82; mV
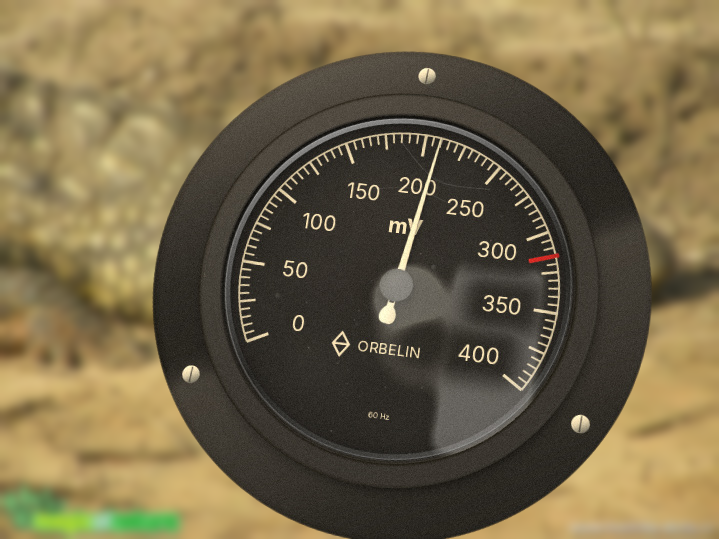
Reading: 210; mV
